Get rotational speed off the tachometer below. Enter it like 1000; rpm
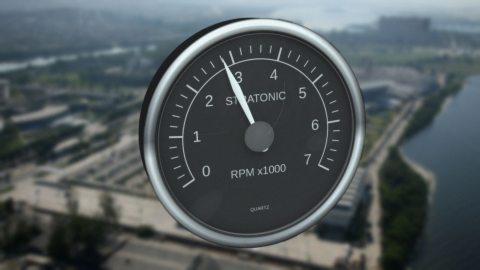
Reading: 2800; rpm
